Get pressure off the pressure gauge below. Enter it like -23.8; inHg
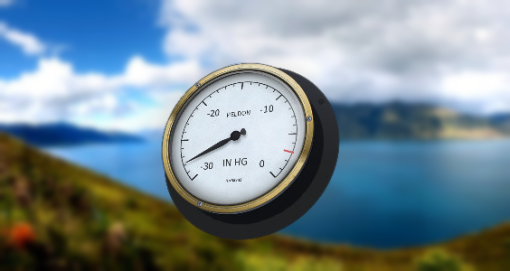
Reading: -28; inHg
